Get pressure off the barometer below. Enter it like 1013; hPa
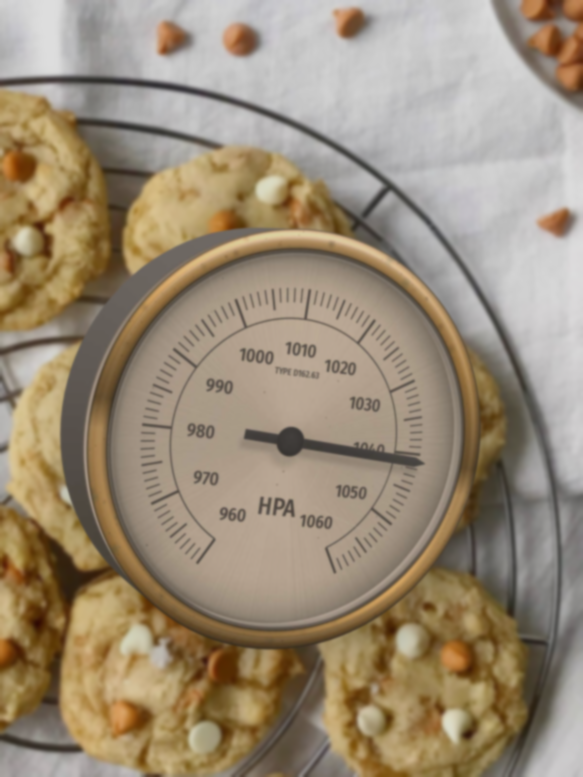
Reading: 1041; hPa
